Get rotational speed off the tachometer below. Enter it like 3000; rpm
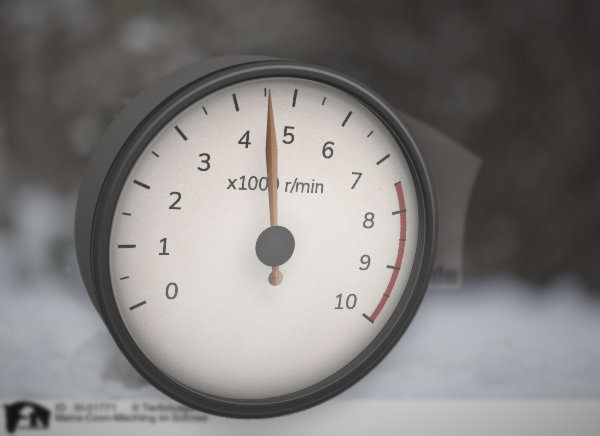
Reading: 4500; rpm
